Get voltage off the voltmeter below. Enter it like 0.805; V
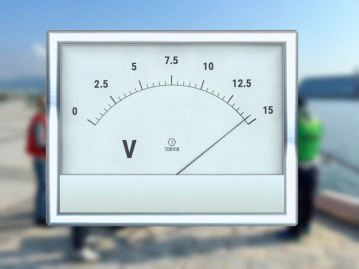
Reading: 14.5; V
